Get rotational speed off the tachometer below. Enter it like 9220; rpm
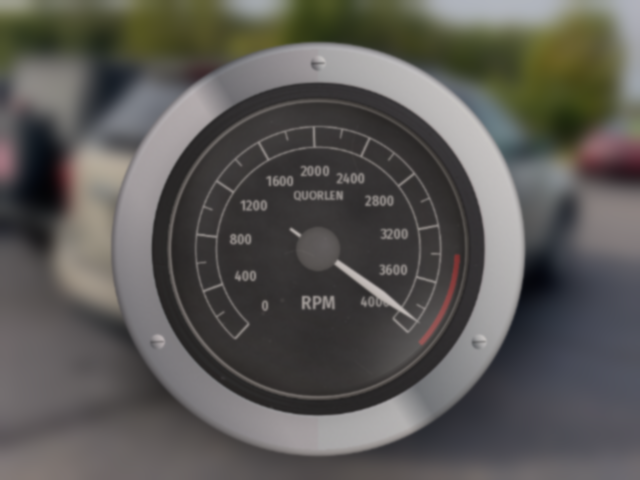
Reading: 3900; rpm
